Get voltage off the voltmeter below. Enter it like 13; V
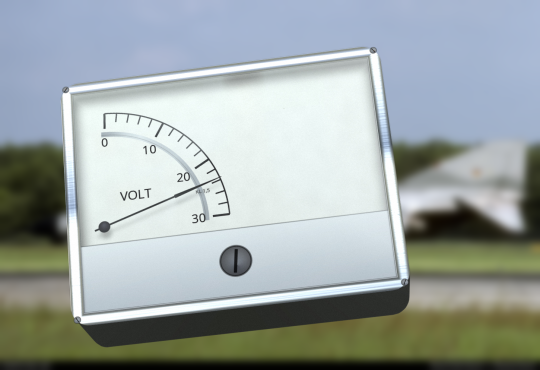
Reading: 24; V
